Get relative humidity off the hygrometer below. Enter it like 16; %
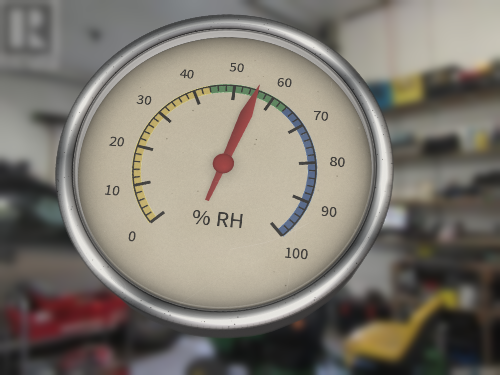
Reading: 56; %
